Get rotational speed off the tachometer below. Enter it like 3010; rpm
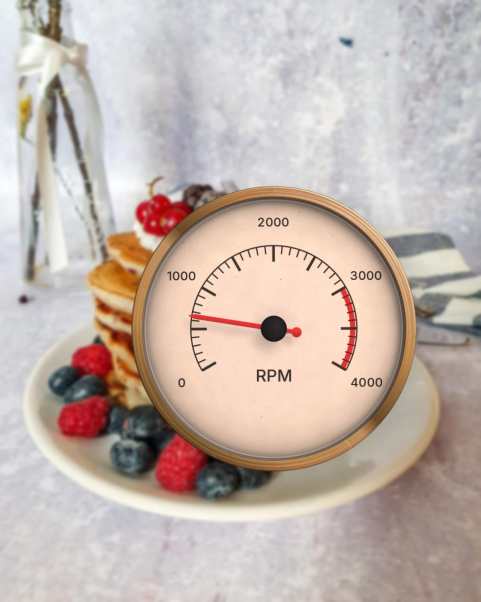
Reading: 650; rpm
